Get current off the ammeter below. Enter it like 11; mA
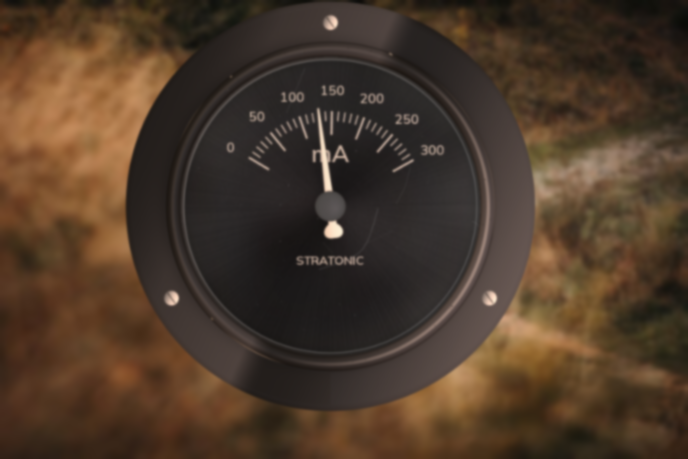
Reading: 130; mA
